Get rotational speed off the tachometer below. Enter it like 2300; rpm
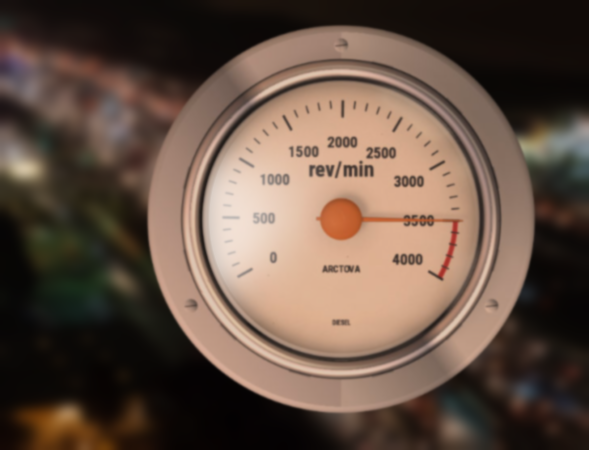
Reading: 3500; rpm
